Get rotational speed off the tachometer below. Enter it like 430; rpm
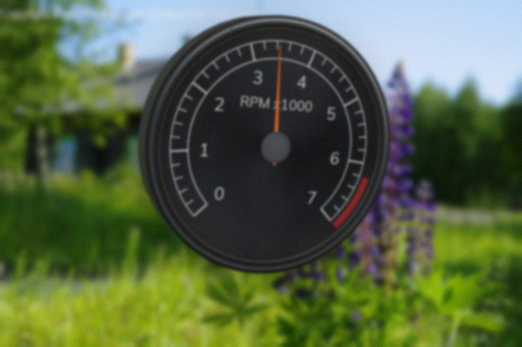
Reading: 3400; rpm
